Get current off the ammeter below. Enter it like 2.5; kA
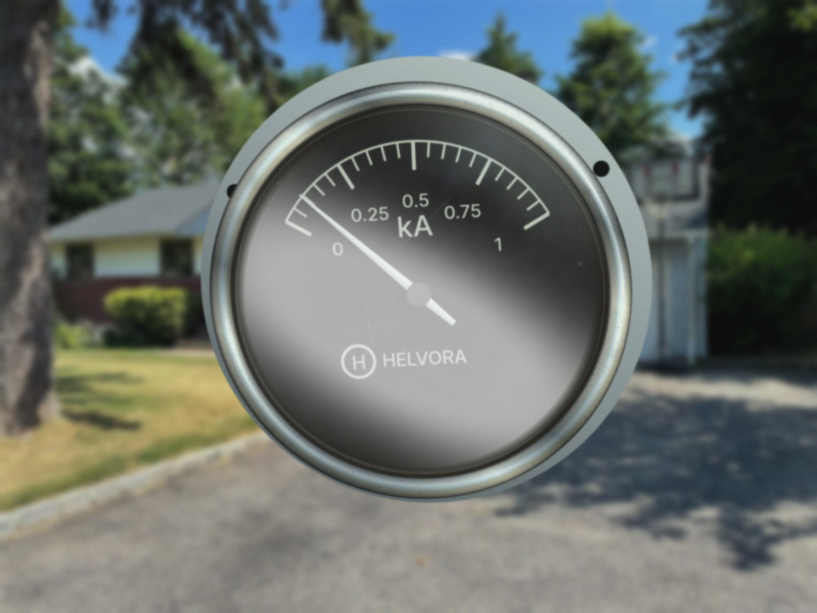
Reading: 0.1; kA
